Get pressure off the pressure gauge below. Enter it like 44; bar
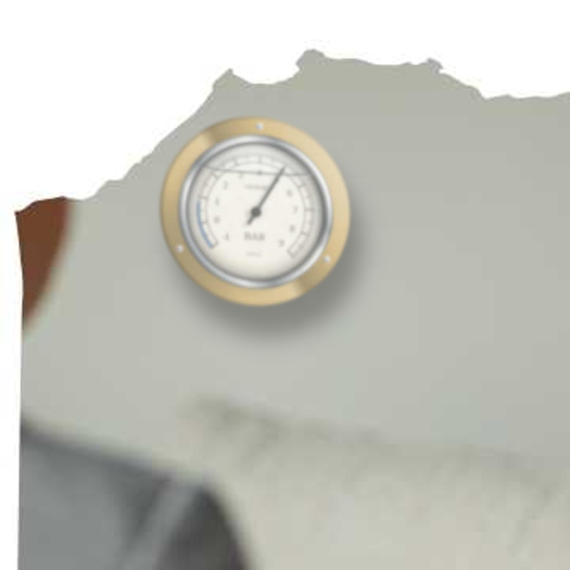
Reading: 5; bar
